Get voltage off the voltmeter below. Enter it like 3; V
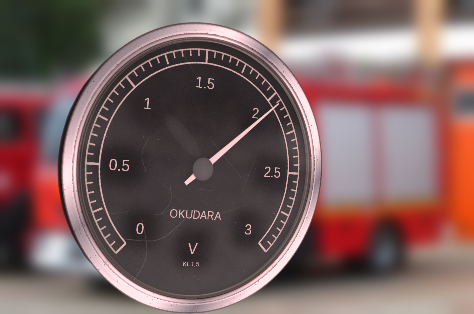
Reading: 2.05; V
